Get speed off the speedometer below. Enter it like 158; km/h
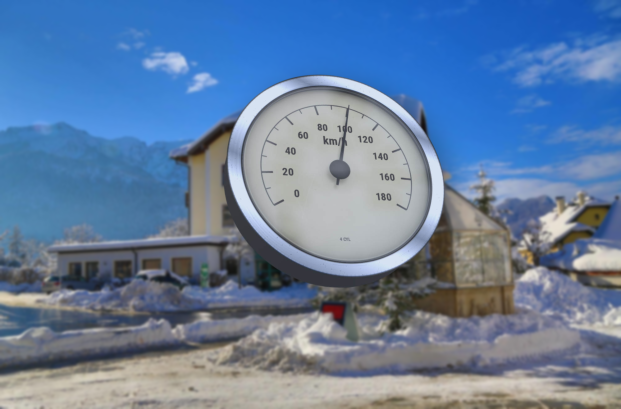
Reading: 100; km/h
